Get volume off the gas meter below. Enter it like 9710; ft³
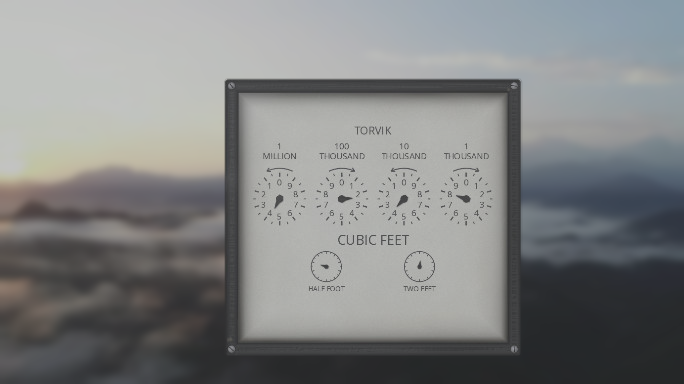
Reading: 423800; ft³
